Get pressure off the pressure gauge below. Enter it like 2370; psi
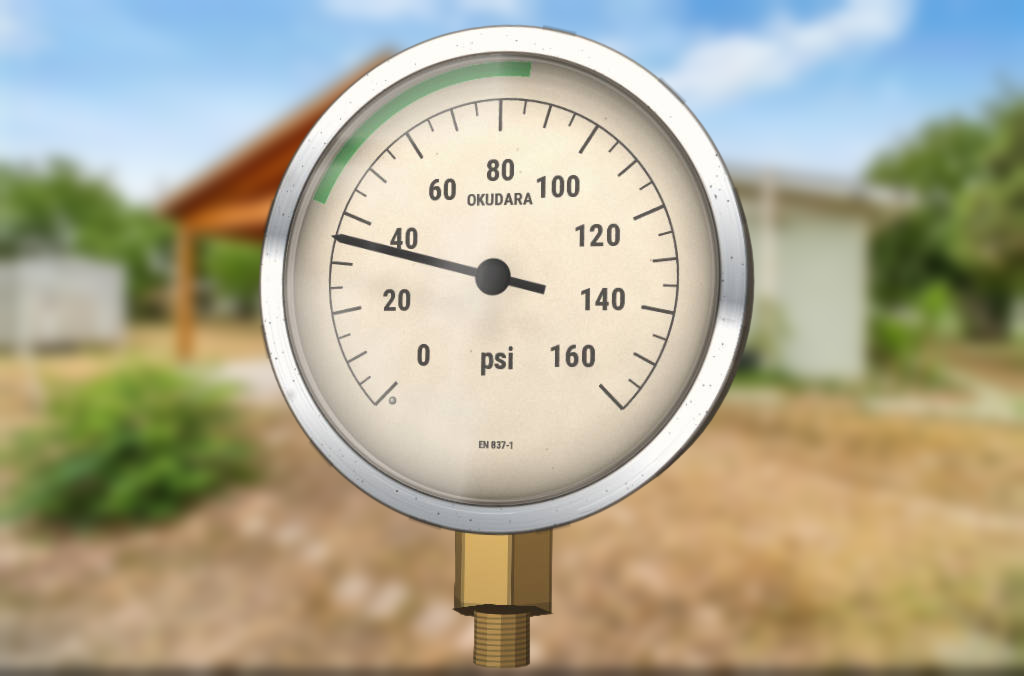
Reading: 35; psi
